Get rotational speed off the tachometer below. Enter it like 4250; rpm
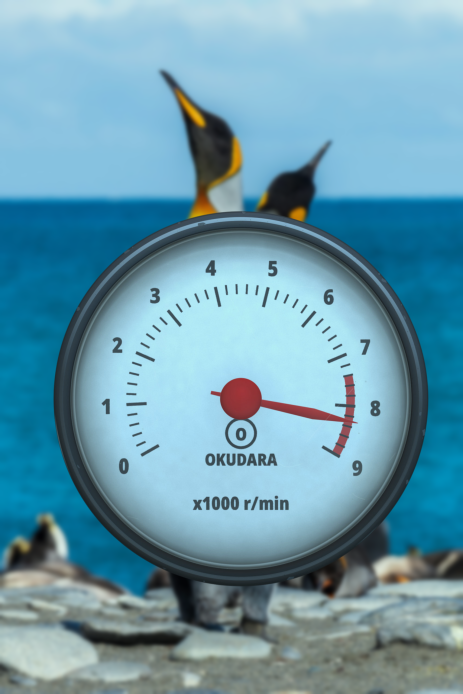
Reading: 8300; rpm
